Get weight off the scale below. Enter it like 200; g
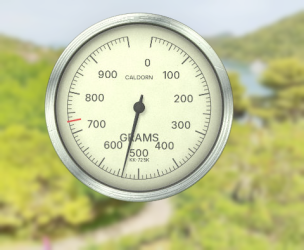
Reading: 540; g
